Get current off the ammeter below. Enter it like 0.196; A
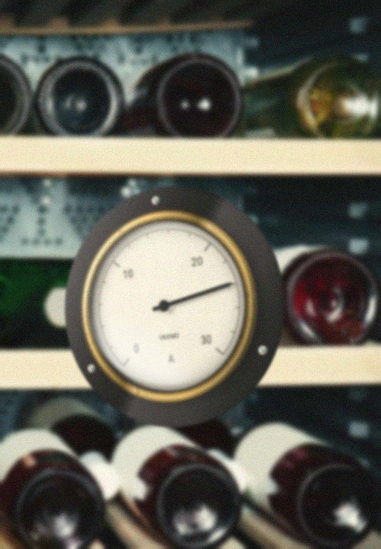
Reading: 24; A
